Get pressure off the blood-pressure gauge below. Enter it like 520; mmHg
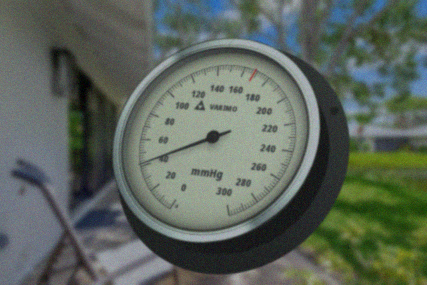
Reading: 40; mmHg
